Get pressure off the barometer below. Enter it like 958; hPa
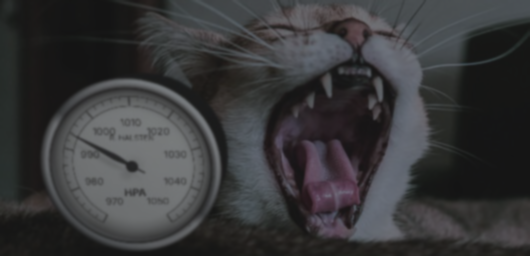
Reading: 994; hPa
